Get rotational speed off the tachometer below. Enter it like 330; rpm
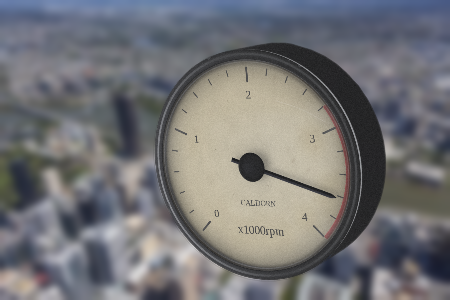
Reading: 3600; rpm
